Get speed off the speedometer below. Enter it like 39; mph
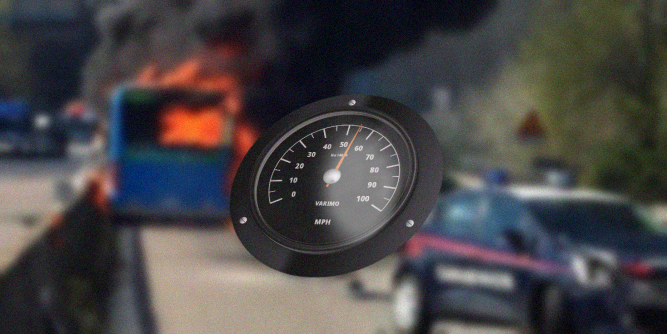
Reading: 55; mph
